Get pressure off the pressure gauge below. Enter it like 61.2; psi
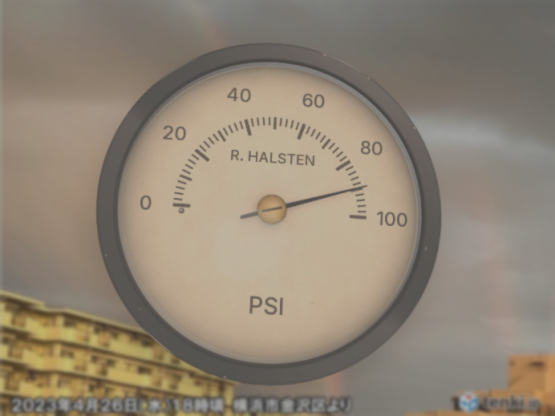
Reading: 90; psi
